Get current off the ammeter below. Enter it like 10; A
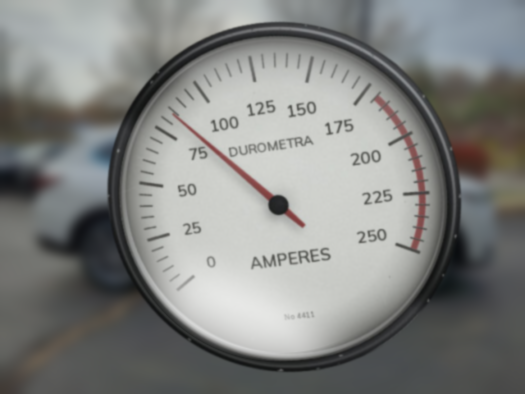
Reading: 85; A
